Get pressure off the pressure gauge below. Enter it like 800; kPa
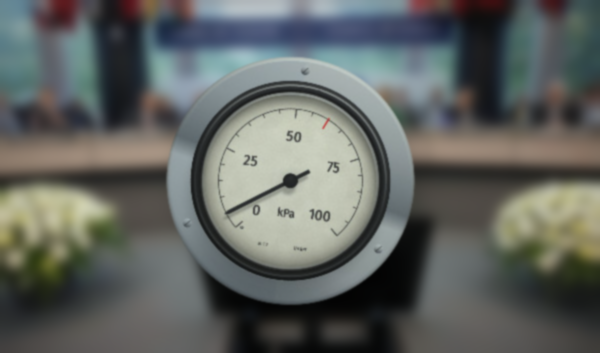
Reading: 5; kPa
